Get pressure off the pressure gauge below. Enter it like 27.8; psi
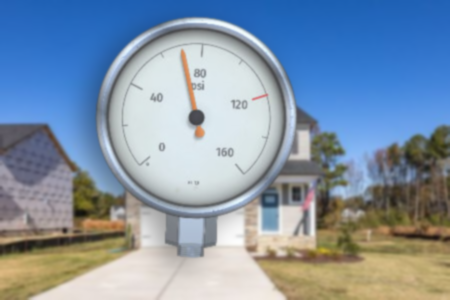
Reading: 70; psi
